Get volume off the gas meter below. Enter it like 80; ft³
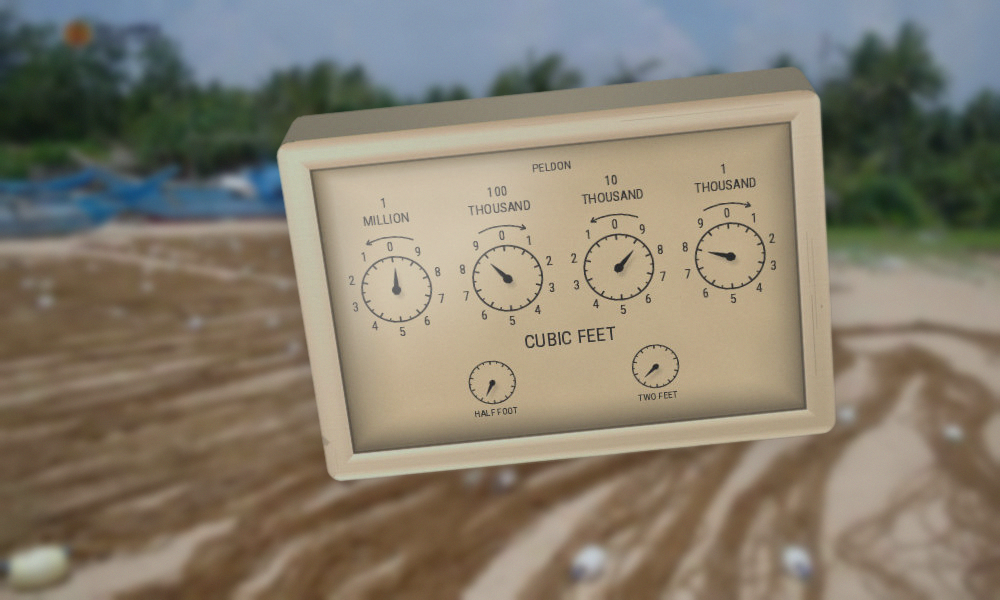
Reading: 988800; ft³
